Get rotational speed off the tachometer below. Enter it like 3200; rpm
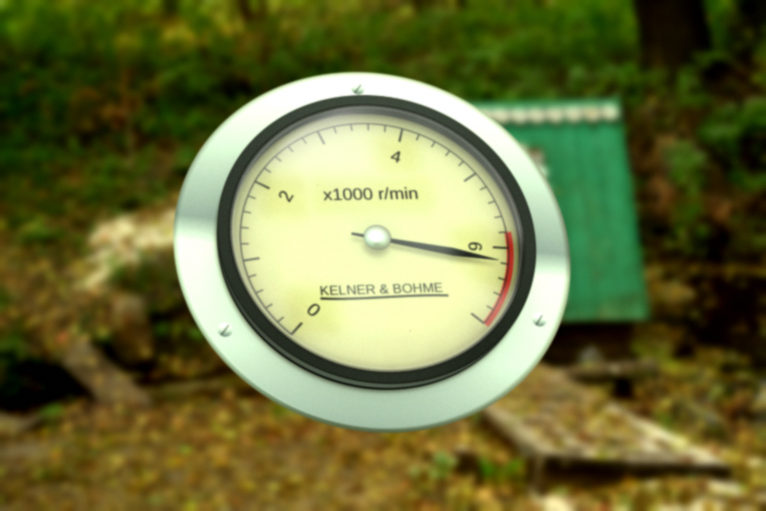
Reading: 6200; rpm
